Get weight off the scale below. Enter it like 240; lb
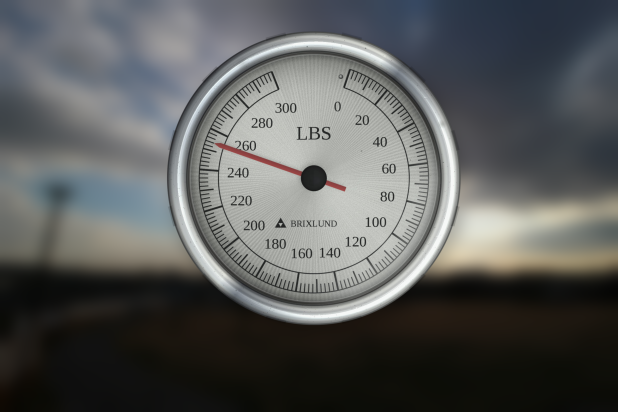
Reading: 254; lb
